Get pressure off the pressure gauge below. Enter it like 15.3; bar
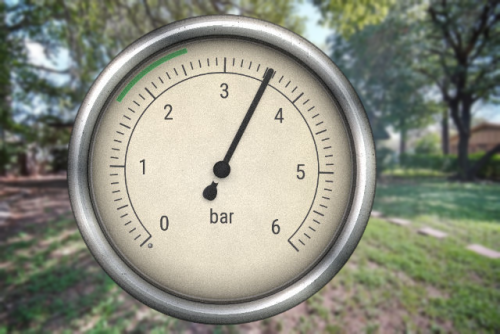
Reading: 3.55; bar
